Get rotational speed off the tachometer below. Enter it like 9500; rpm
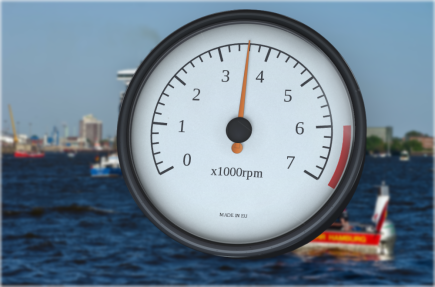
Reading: 3600; rpm
